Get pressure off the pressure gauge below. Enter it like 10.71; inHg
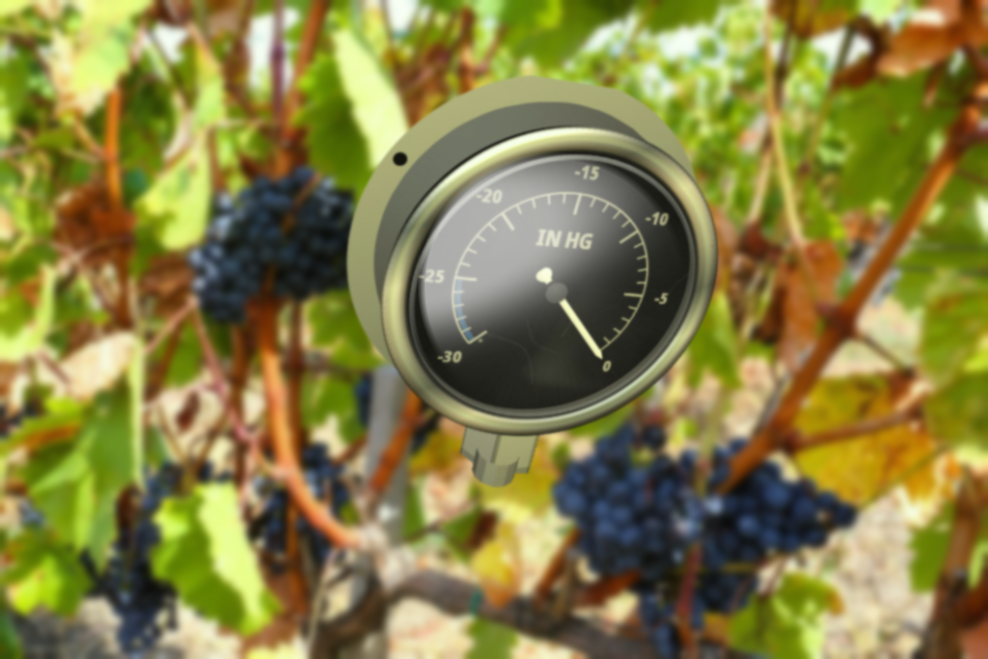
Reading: 0; inHg
